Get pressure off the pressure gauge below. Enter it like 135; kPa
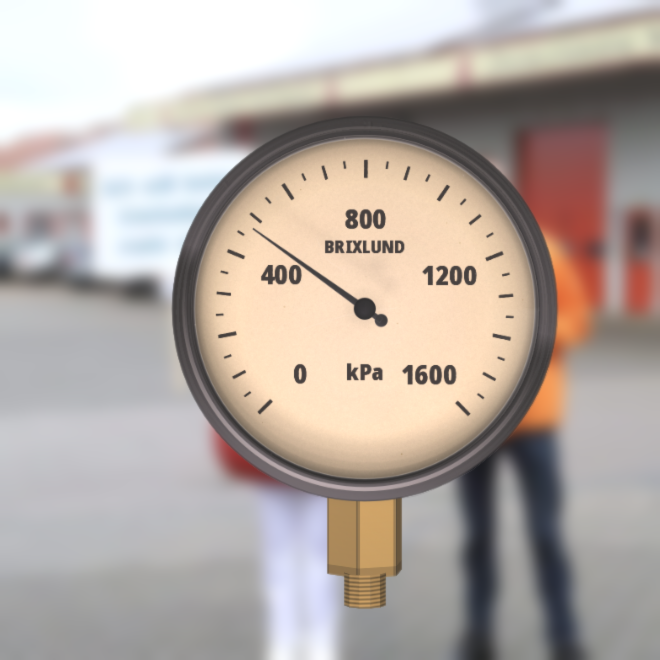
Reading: 475; kPa
